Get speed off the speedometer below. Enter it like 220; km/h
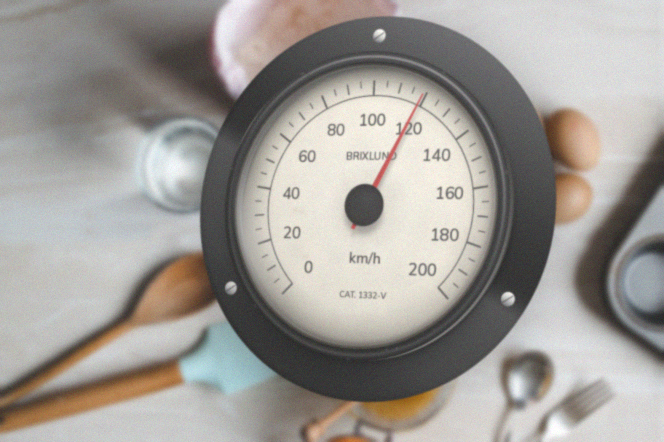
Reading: 120; km/h
